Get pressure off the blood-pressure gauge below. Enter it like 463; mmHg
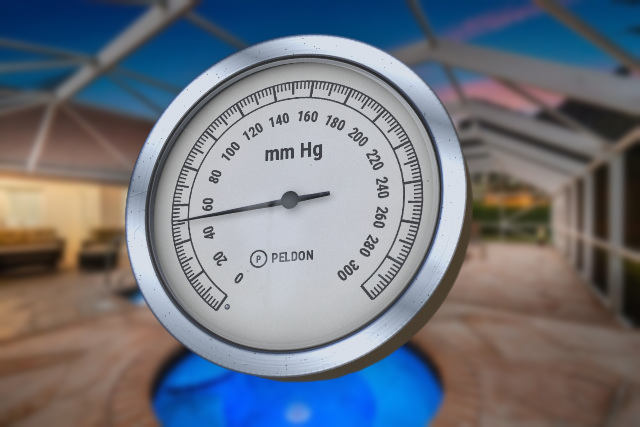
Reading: 50; mmHg
